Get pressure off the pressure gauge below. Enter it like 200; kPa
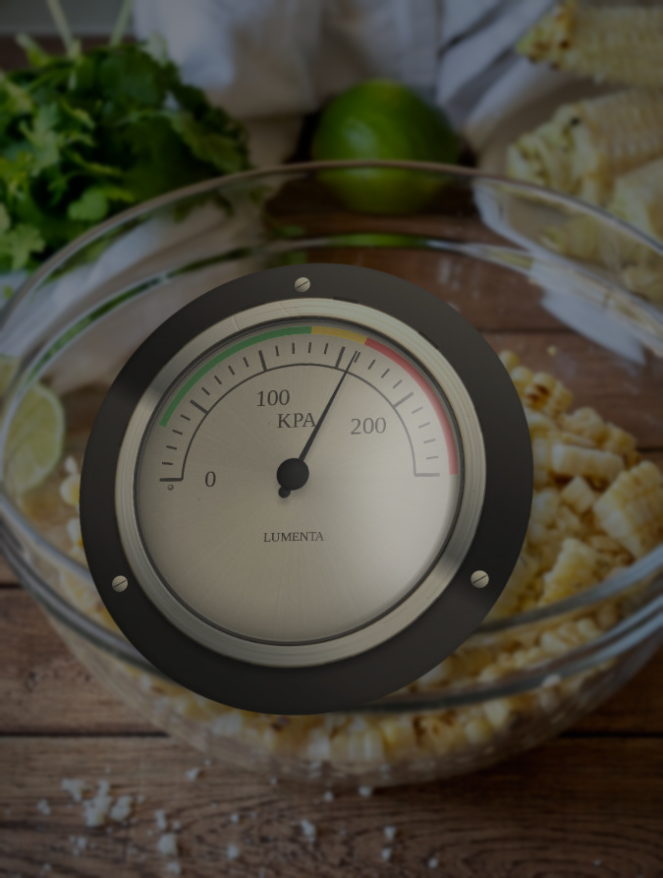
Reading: 160; kPa
